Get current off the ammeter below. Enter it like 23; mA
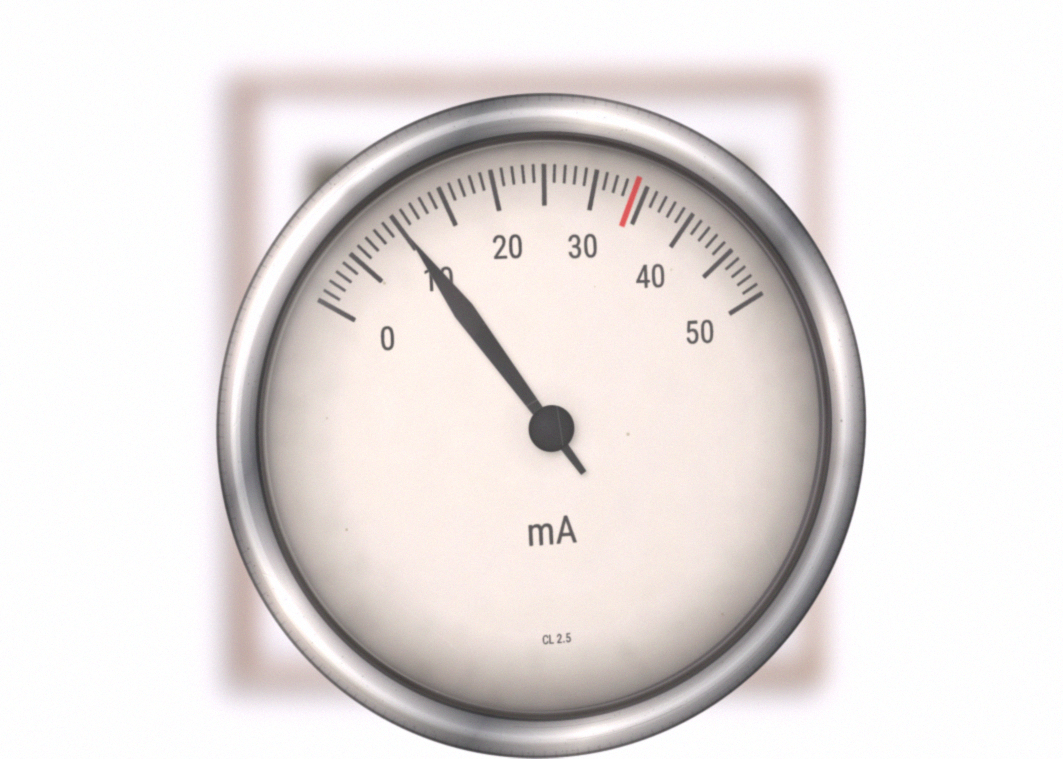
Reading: 10; mA
